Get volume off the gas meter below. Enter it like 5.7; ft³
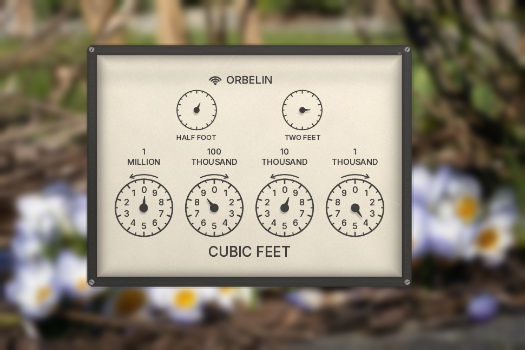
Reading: 989400; ft³
